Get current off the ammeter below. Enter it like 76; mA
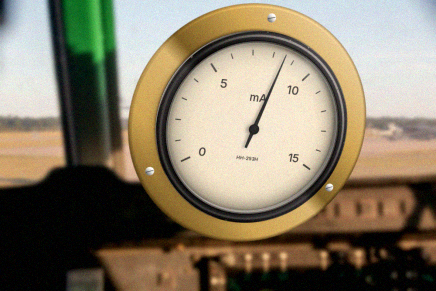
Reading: 8.5; mA
